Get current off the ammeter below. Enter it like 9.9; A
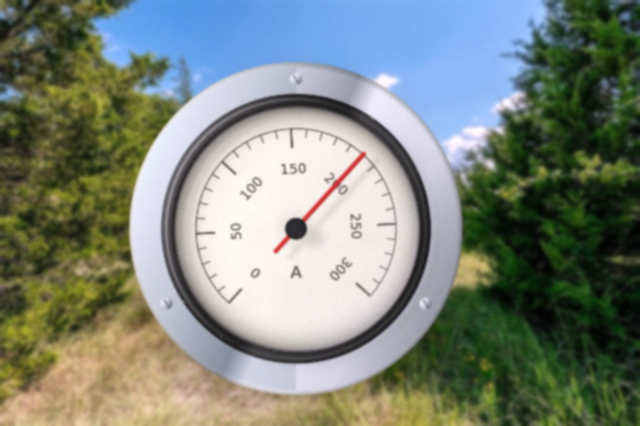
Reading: 200; A
